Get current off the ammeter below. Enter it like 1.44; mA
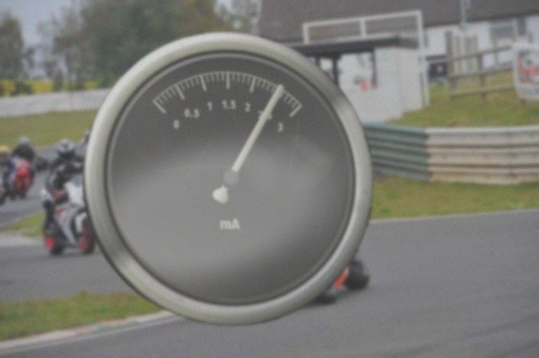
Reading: 2.5; mA
